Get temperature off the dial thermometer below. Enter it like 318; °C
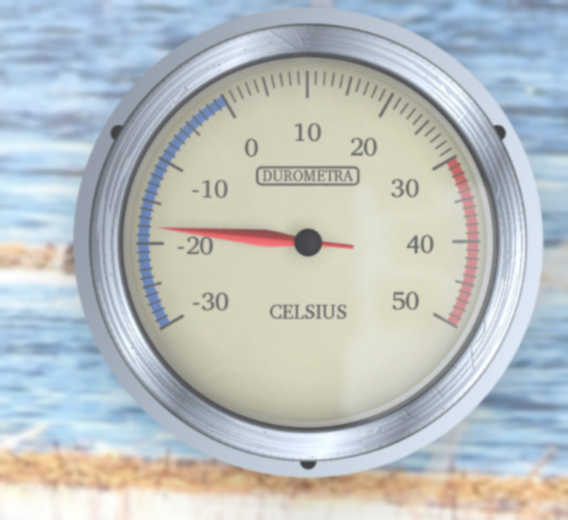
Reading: -18; °C
